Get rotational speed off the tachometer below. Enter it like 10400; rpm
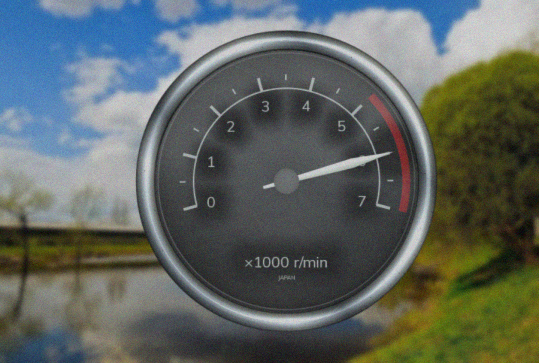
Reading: 6000; rpm
